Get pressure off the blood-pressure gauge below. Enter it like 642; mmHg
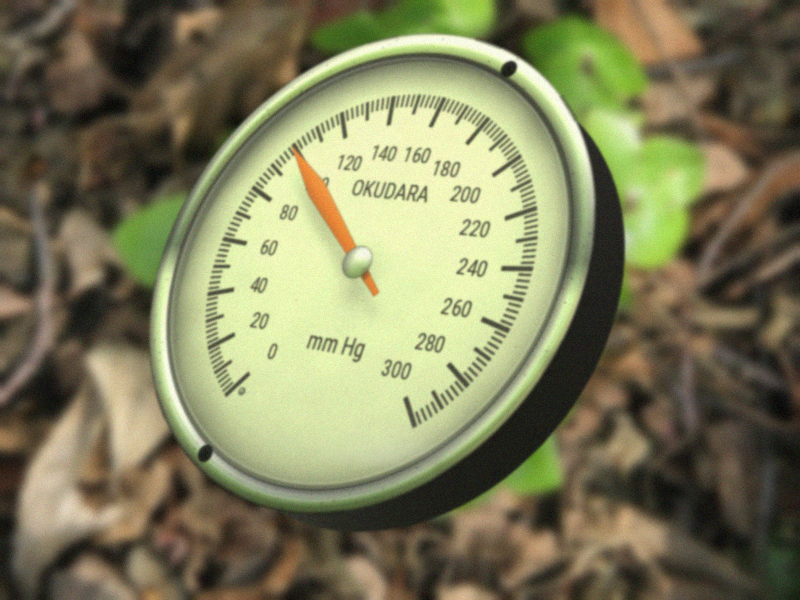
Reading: 100; mmHg
